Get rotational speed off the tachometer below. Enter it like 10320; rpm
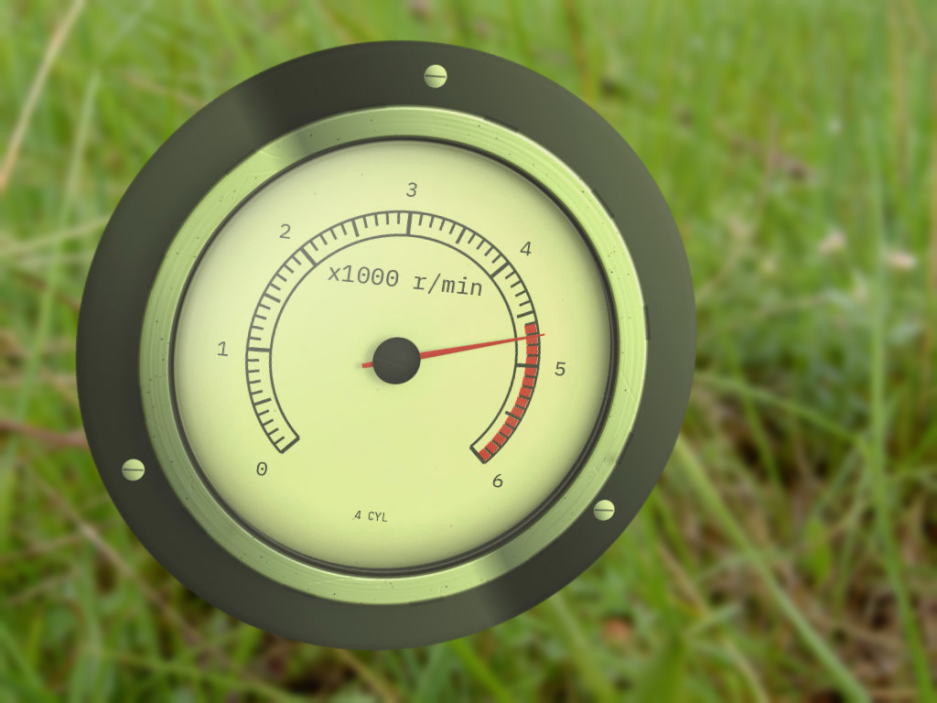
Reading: 4700; rpm
